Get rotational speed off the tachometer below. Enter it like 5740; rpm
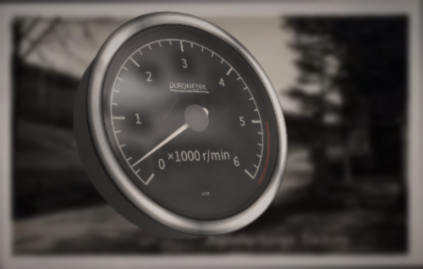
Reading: 300; rpm
